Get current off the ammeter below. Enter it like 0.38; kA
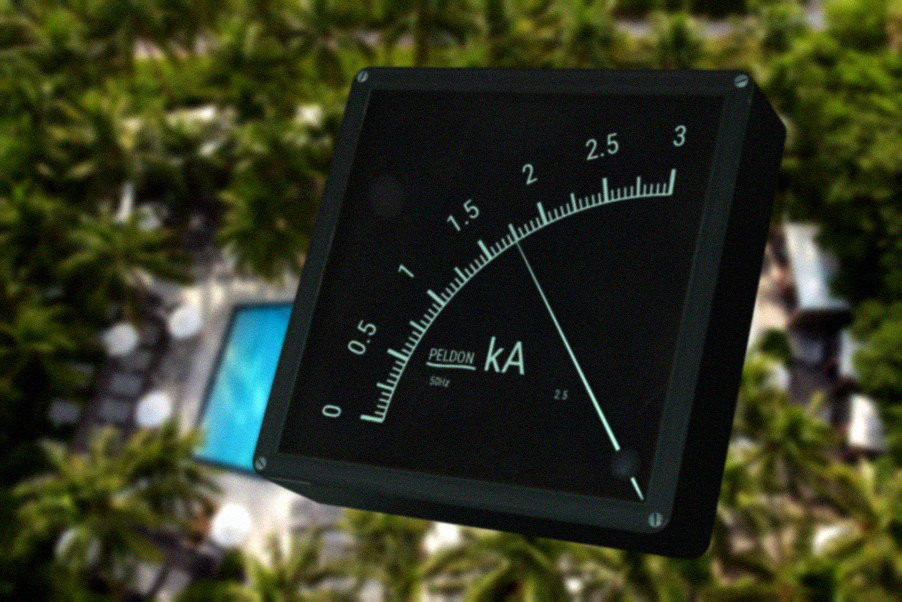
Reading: 1.75; kA
